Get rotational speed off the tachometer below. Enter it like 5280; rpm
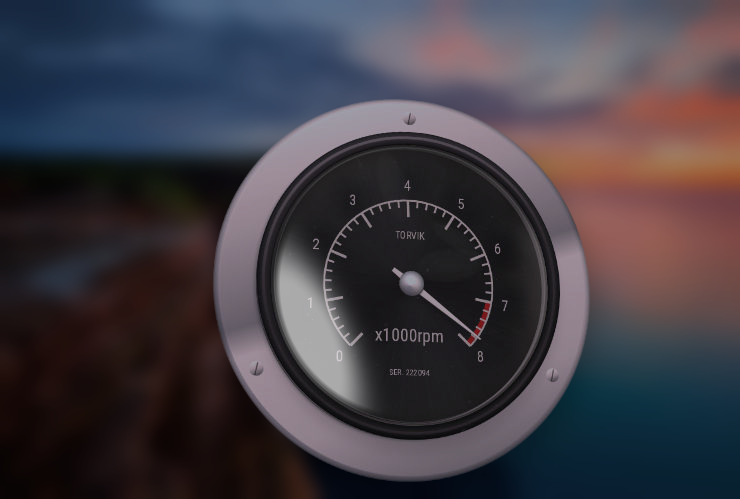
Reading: 7800; rpm
